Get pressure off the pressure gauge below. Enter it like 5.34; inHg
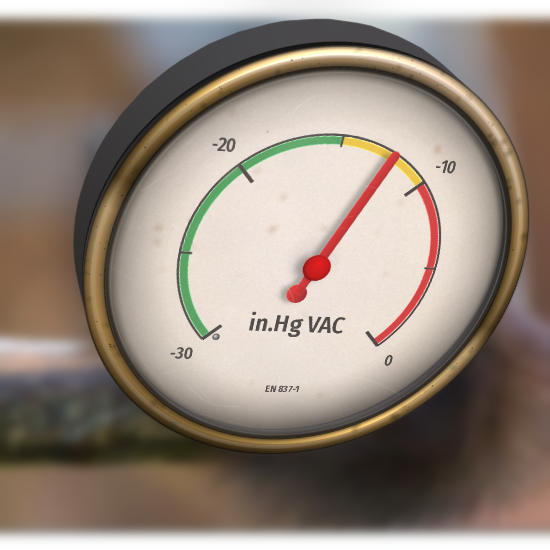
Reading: -12.5; inHg
